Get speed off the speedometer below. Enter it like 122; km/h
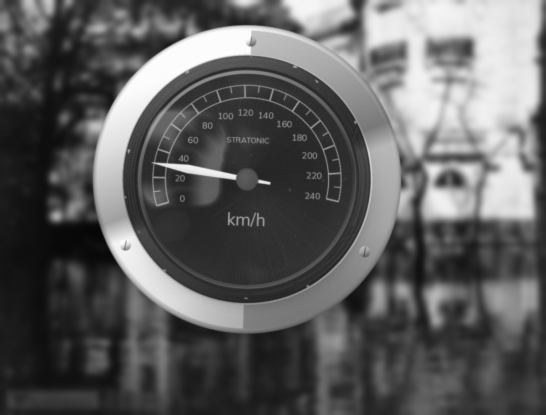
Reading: 30; km/h
